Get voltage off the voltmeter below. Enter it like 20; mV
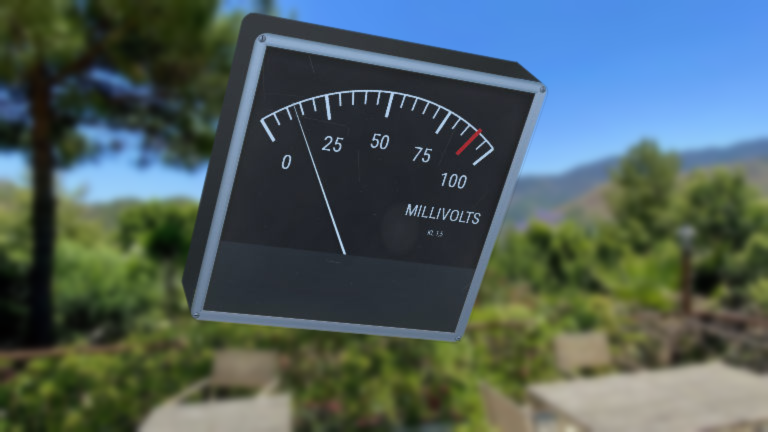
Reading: 12.5; mV
